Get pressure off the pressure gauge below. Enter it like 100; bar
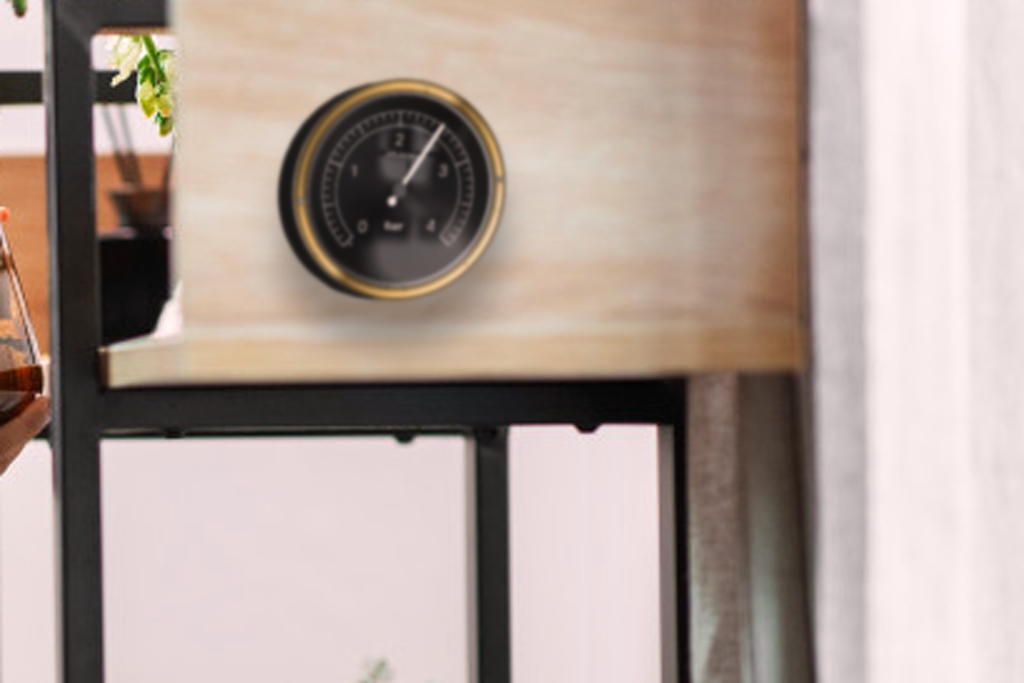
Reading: 2.5; bar
